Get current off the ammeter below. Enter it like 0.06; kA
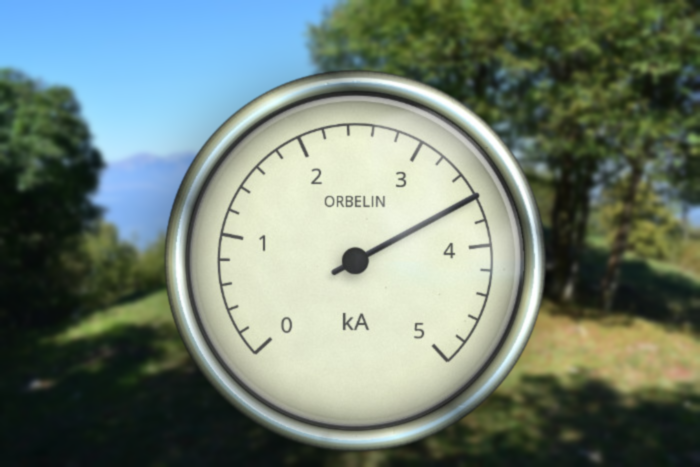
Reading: 3.6; kA
